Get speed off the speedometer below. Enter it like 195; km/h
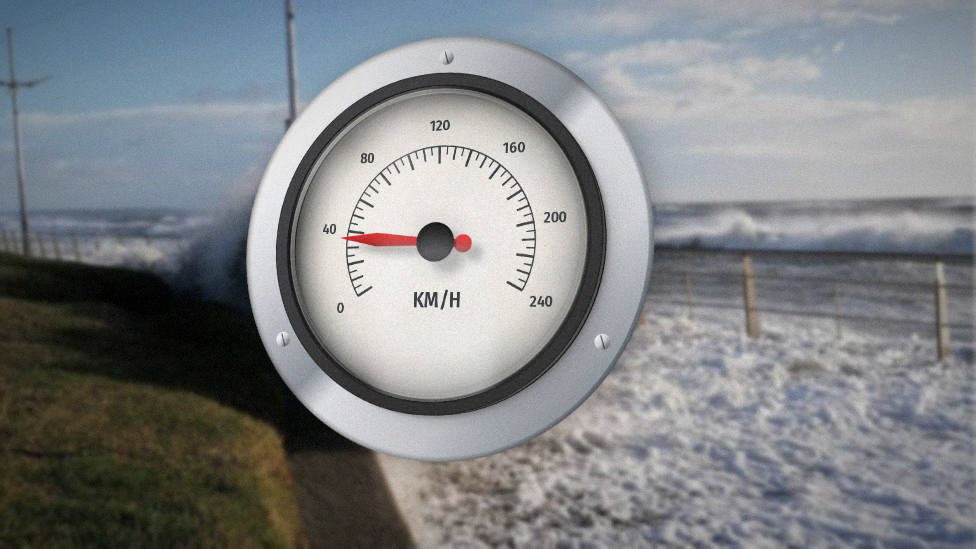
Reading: 35; km/h
